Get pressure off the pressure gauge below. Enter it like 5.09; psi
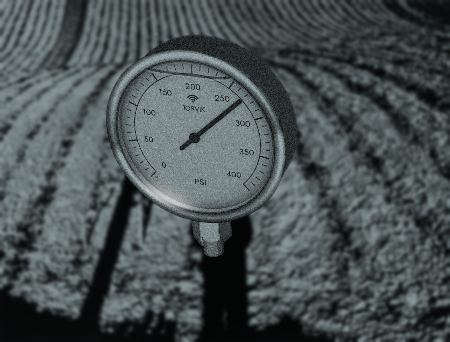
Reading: 270; psi
